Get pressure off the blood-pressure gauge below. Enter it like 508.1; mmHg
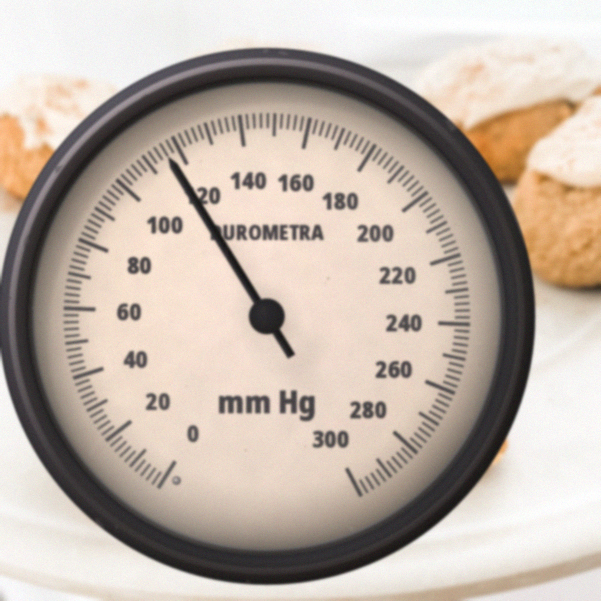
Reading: 116; mmHg
